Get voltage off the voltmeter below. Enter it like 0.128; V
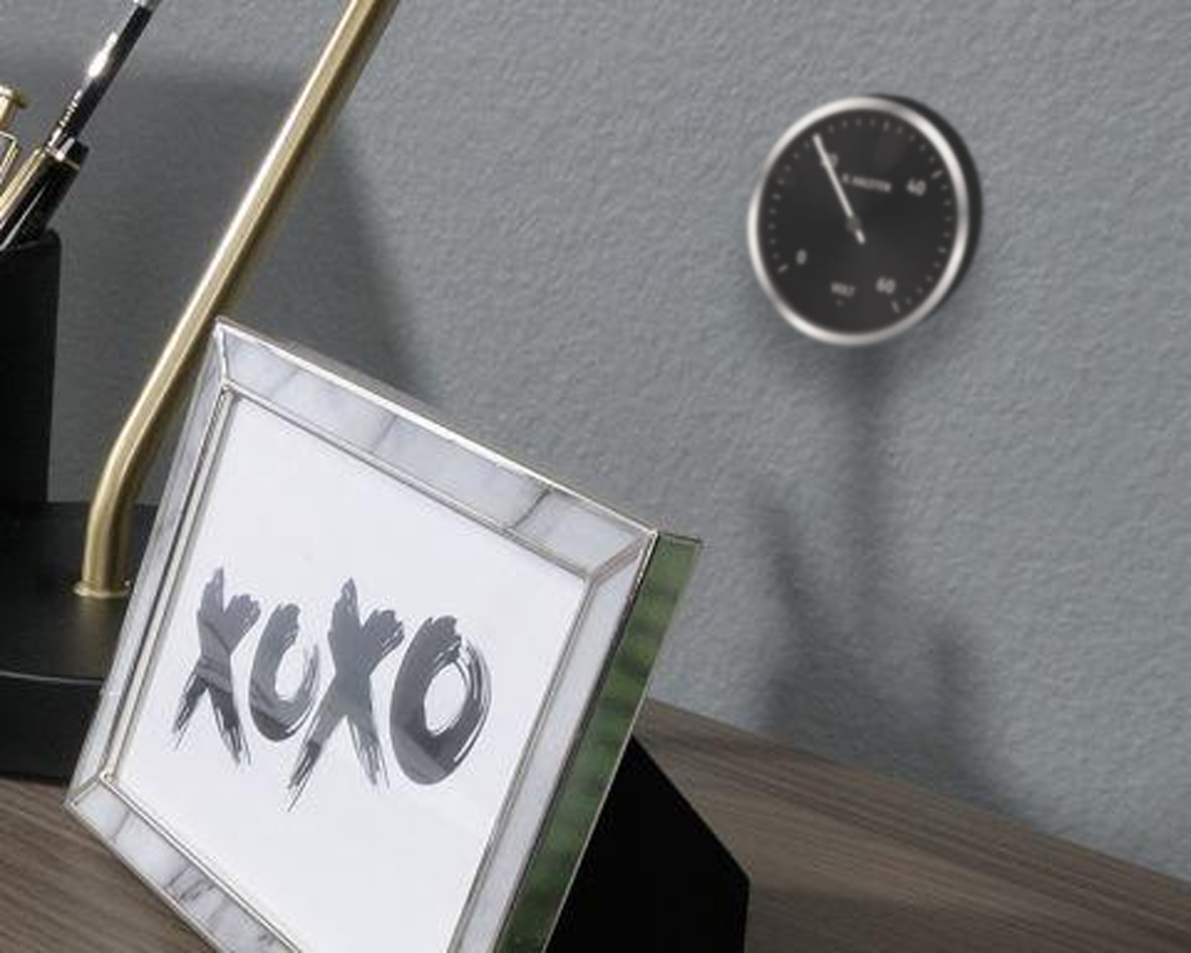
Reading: 20; V
